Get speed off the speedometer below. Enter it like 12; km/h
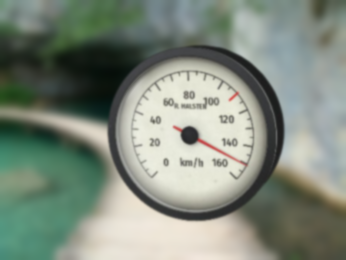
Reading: 150; km/h
